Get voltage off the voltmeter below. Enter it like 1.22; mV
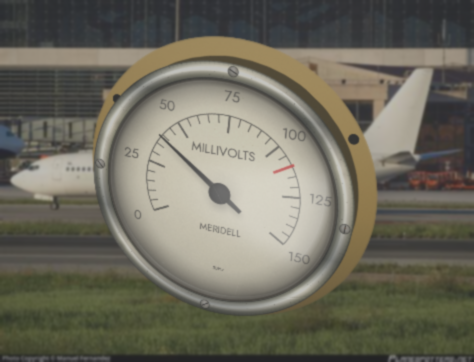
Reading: 40; mV
